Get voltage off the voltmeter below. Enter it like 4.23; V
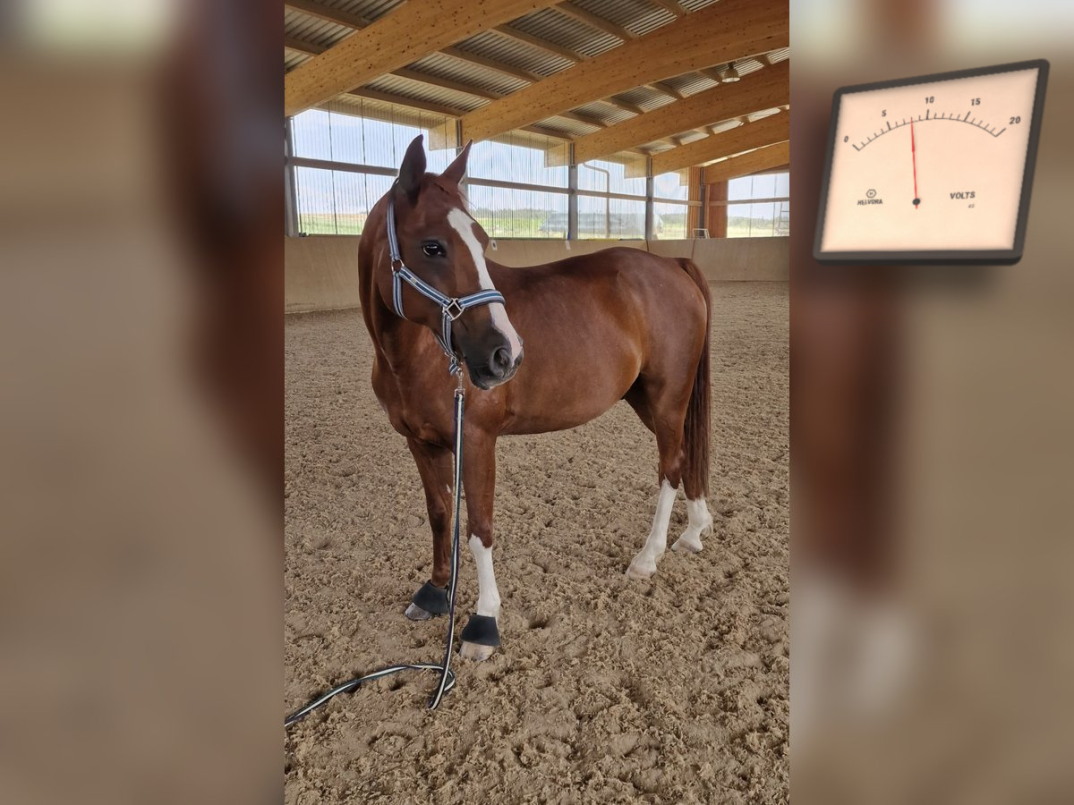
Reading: 8; V
